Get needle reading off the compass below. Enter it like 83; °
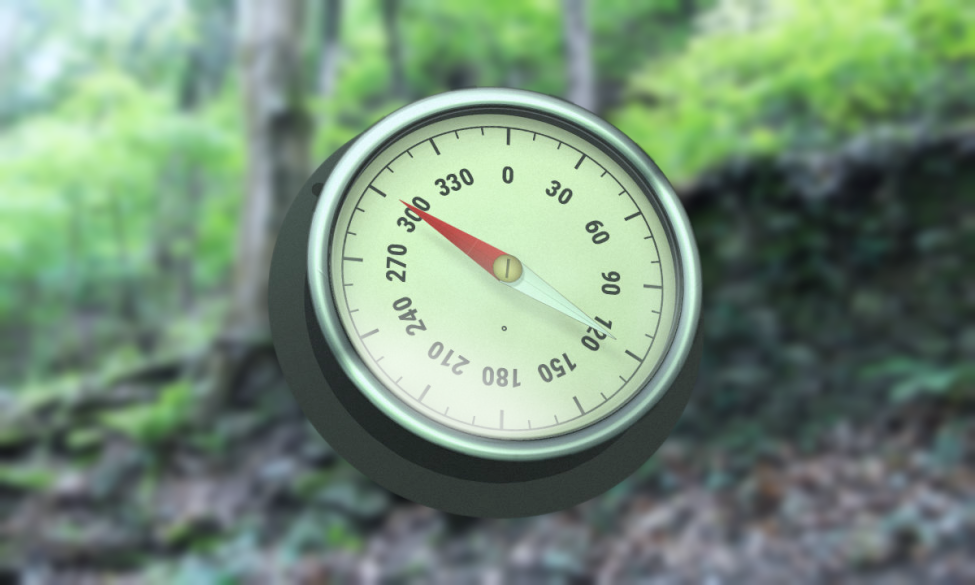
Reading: 300; °
